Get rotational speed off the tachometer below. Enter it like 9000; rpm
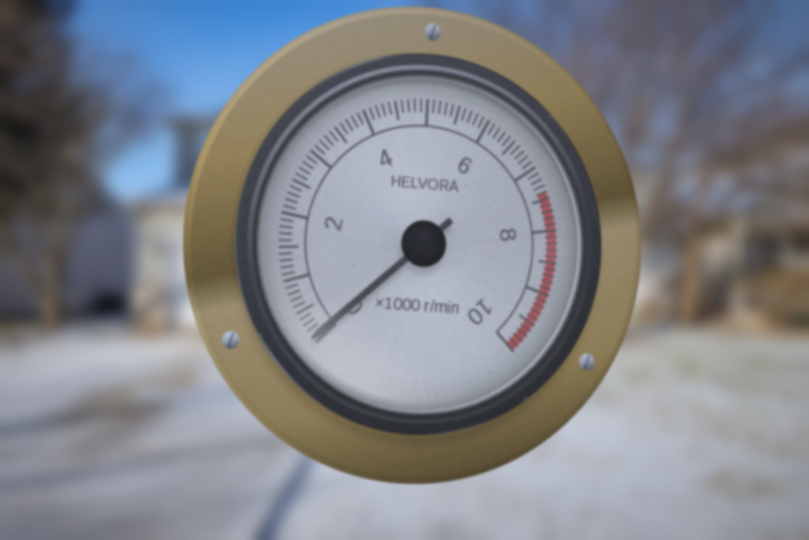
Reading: 100; rpm
